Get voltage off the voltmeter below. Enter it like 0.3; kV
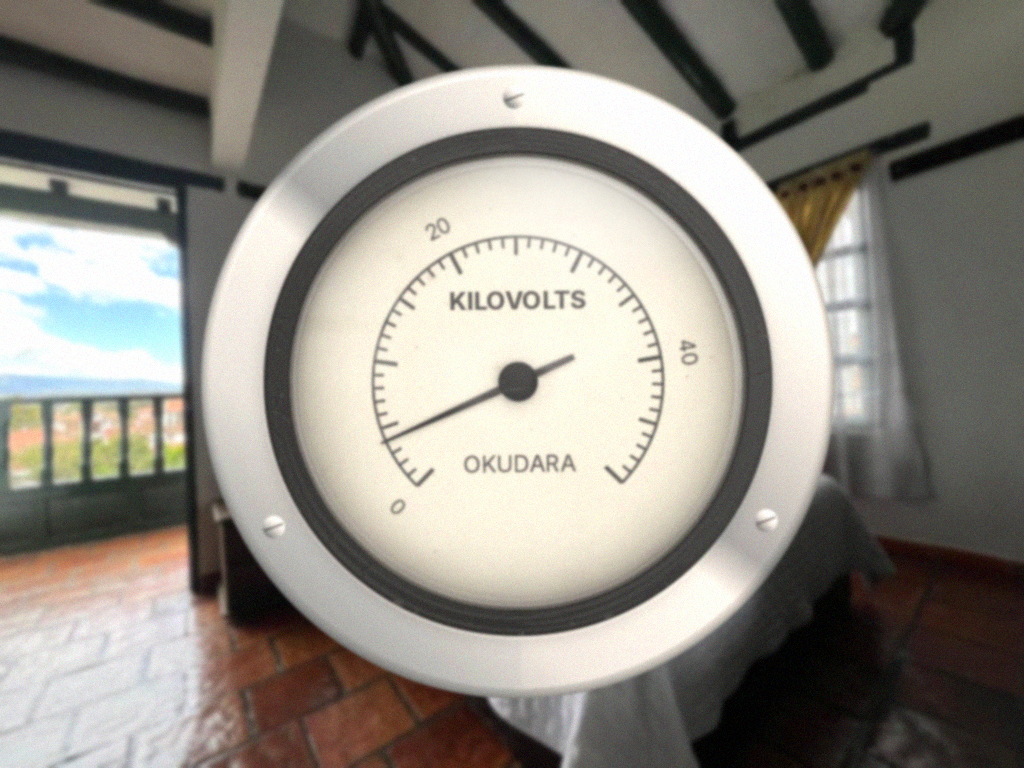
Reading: 4; kV
